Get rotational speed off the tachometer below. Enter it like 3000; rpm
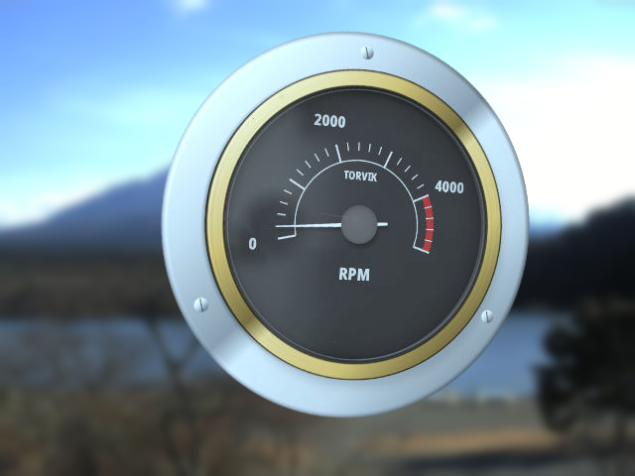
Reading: 200; rpm
